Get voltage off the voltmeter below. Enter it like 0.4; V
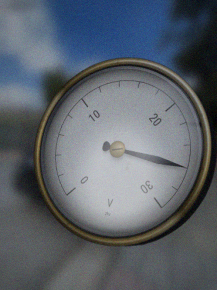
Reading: 26; V
